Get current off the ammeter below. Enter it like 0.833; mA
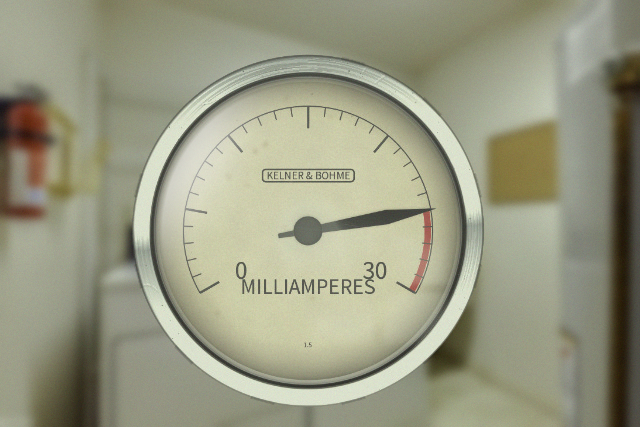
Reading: 25; mA
